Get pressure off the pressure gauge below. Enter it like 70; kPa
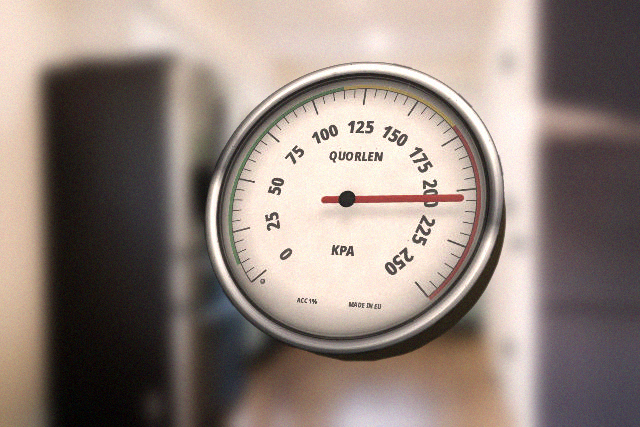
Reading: 205; kPa
